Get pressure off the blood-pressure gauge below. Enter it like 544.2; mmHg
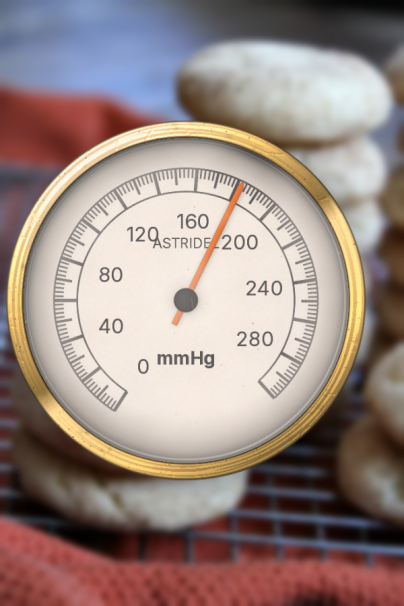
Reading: 182; mmHg
